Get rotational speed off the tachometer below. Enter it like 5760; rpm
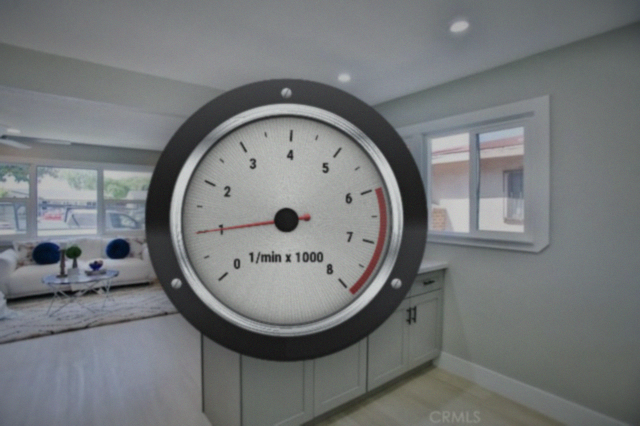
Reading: 1000; rpm
